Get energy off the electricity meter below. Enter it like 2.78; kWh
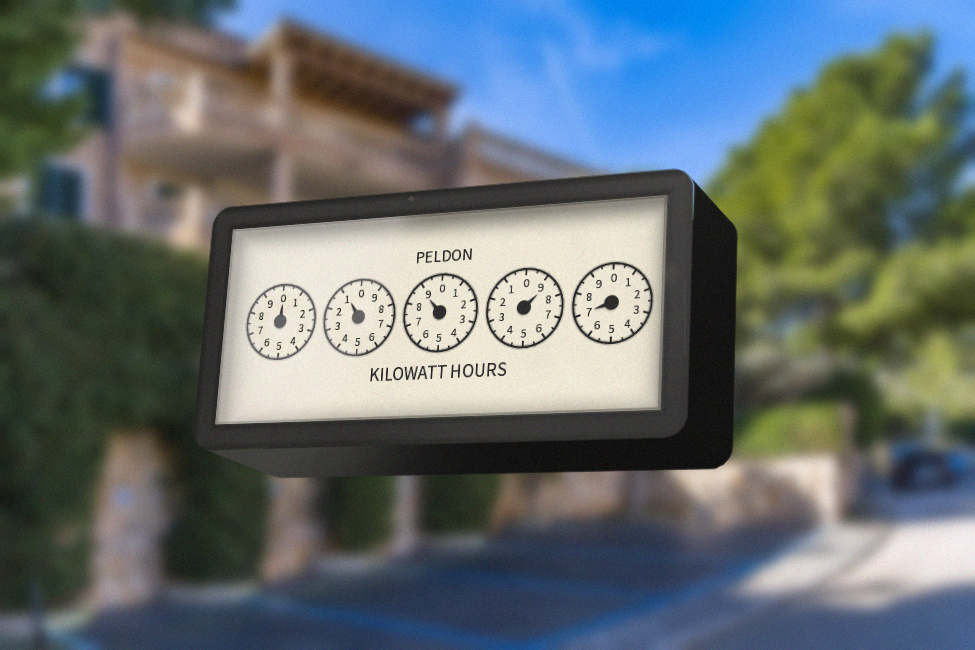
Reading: 887; kWh
